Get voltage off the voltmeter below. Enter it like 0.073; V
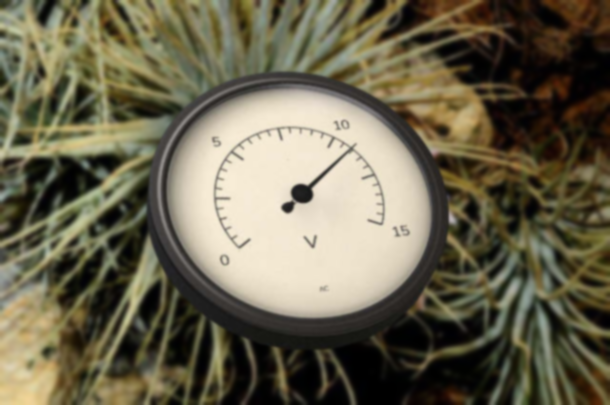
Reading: 11; V
